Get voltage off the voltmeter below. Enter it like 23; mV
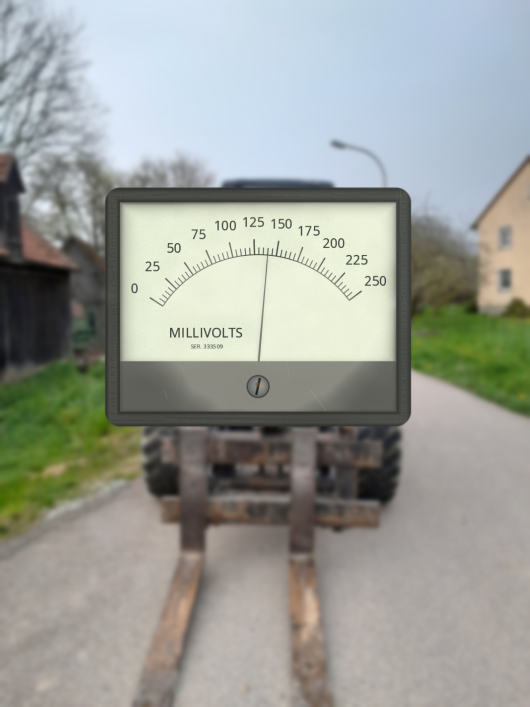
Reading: 140; mV
